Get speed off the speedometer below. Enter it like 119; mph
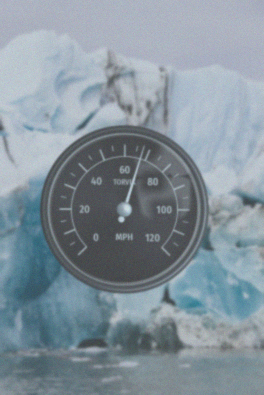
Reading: 67.5; mph
